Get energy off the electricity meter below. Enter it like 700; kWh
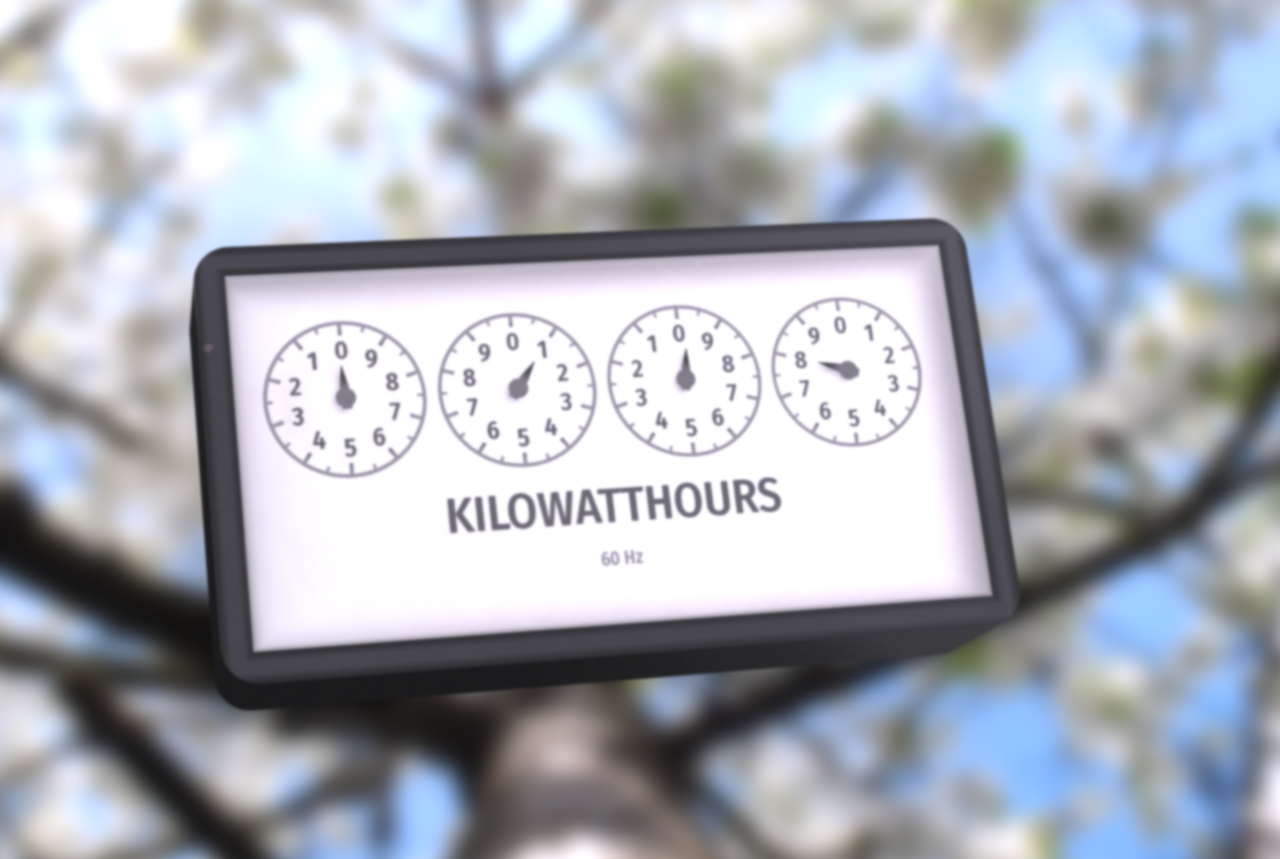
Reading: 98; kWh
